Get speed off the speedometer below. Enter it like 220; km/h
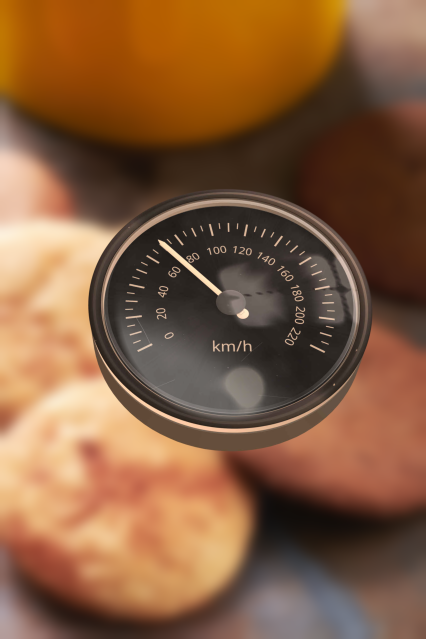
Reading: 70; km/h
